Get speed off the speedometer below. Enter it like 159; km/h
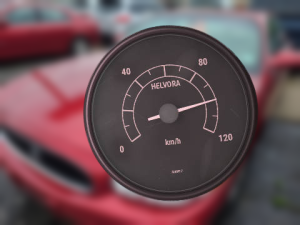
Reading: 100; km/h
